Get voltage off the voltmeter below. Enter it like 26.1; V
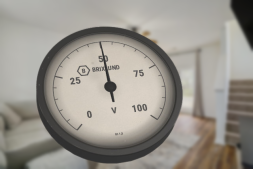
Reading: 50; V
